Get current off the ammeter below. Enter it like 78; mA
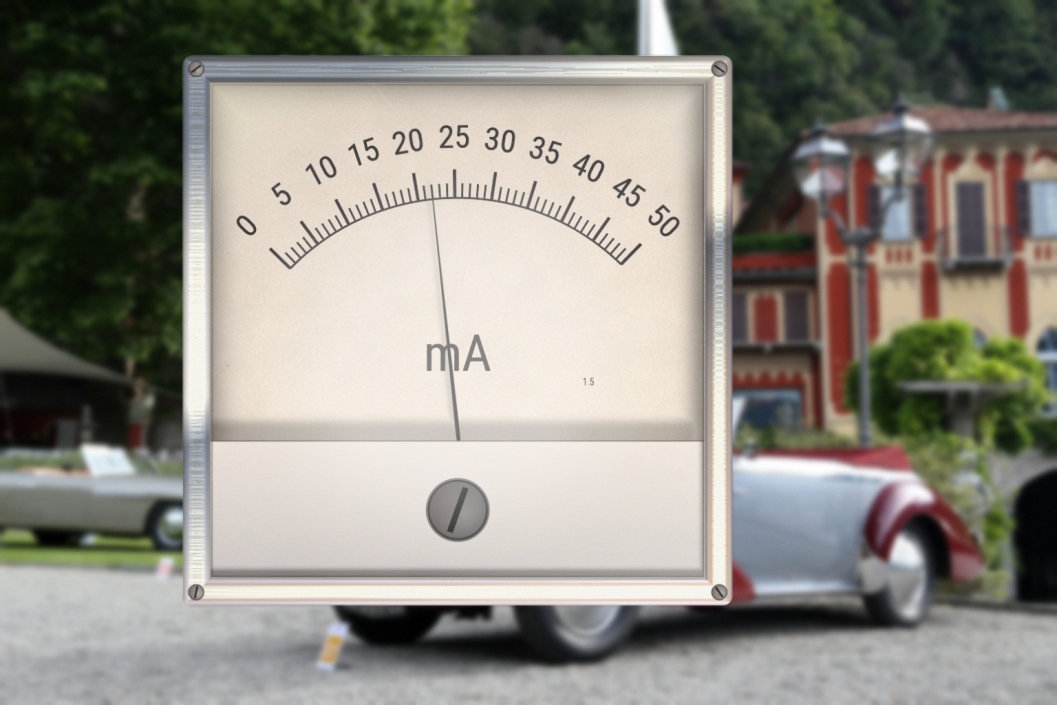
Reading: 22; mA
